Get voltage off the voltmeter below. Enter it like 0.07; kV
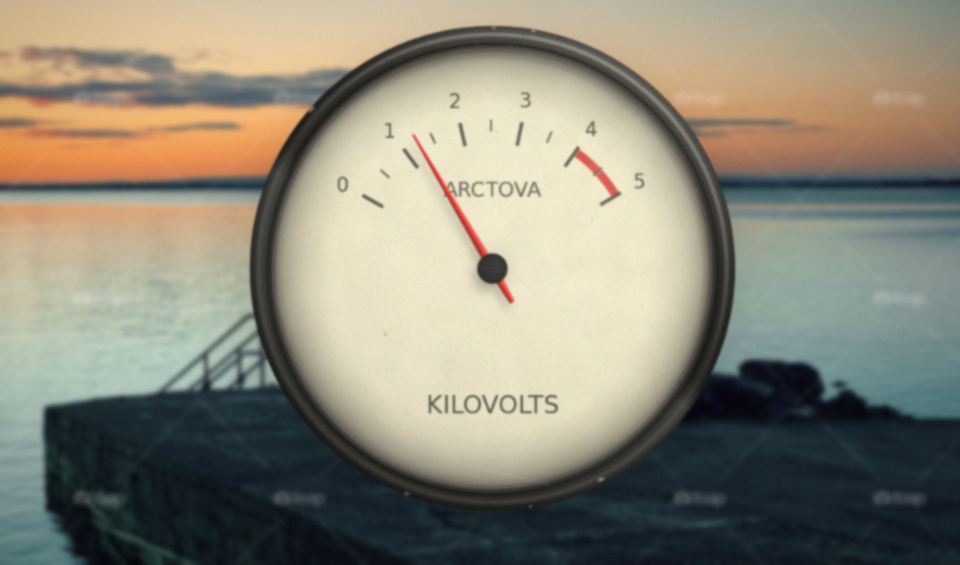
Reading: 1.25; kV
